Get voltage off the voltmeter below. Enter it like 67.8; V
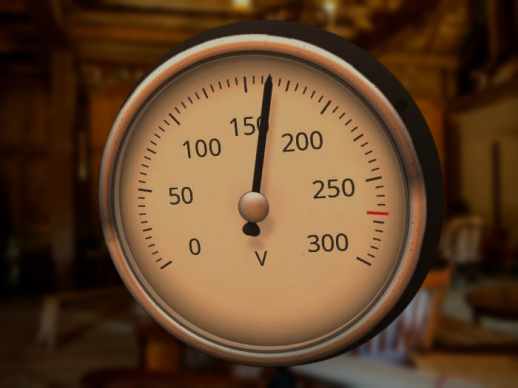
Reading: 165; V
